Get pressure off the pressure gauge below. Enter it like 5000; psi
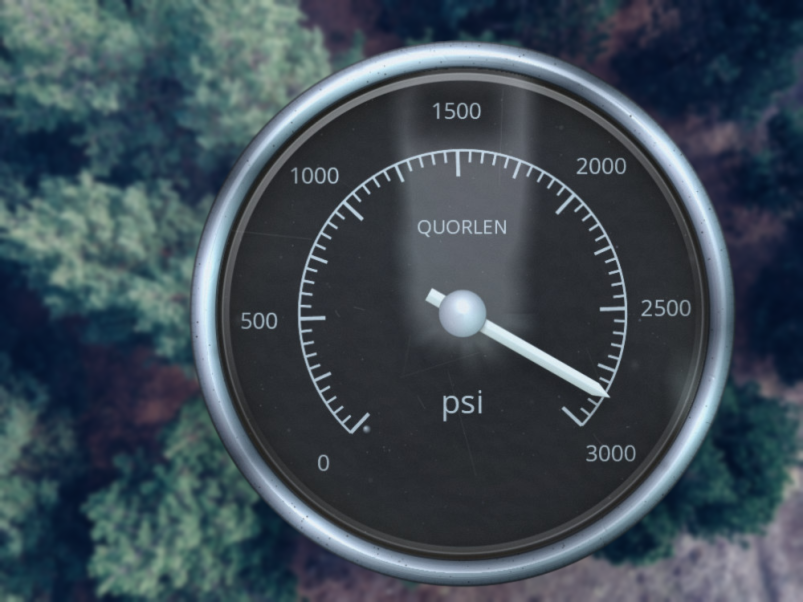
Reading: 2850; psi
